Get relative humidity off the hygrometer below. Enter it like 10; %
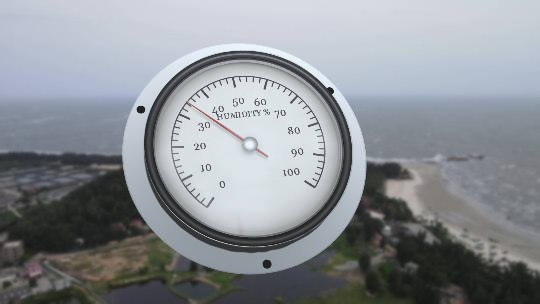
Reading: 34; %
